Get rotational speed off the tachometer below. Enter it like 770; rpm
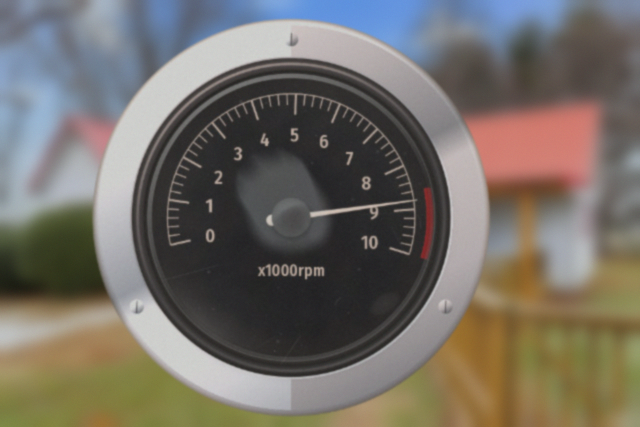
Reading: 8800; rpm
